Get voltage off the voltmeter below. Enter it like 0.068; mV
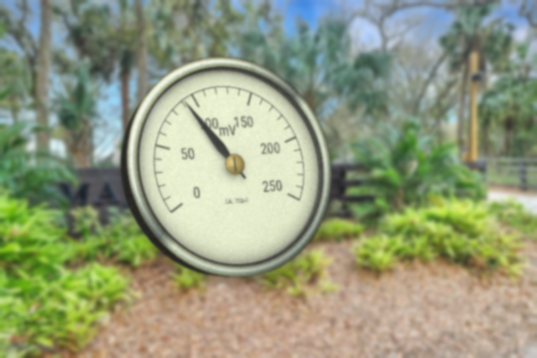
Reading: 90; mV
